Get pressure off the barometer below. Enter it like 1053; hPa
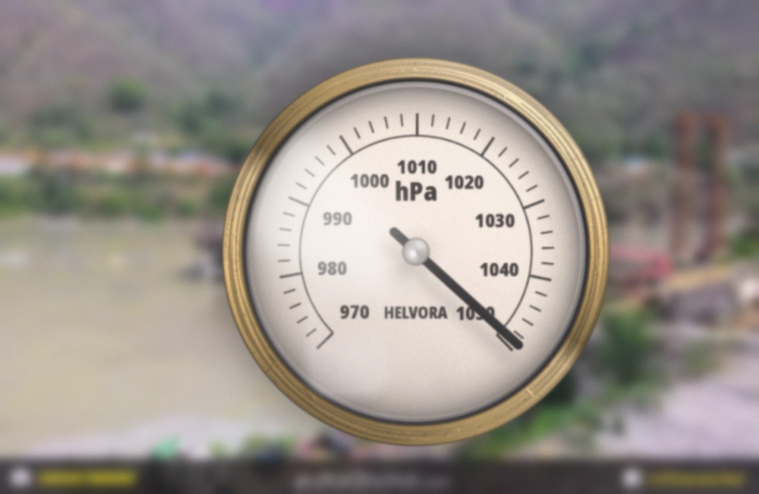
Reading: 1049; hPa
